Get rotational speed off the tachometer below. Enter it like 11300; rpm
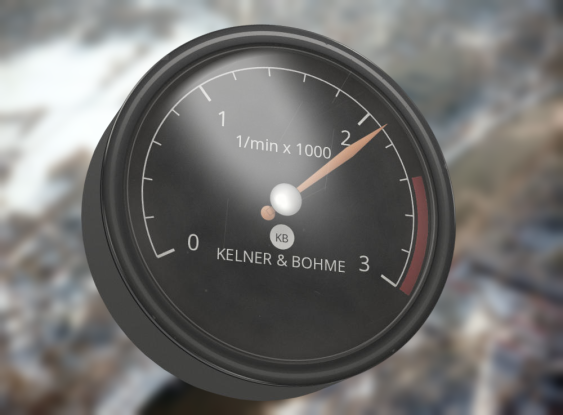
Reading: 2100; rpm
